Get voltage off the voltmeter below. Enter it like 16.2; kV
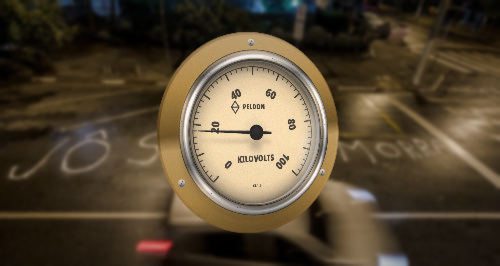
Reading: 18; kV
